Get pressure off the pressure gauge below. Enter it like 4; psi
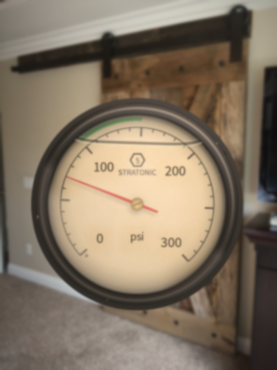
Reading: 70; psi
